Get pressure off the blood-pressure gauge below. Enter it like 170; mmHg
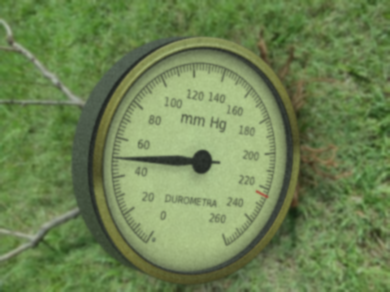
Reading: 50; mmHg
